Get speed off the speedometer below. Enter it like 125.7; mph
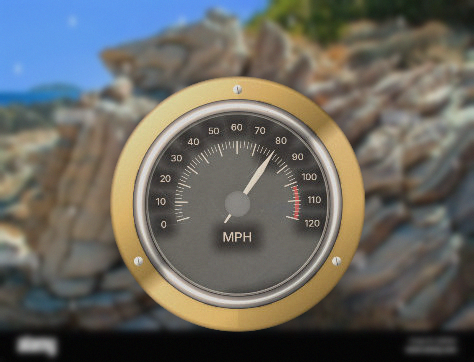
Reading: 80; mph
